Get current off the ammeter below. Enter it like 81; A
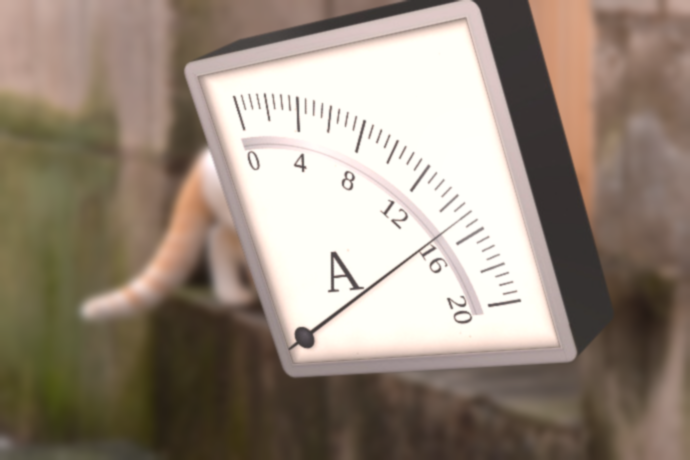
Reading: 15; A
